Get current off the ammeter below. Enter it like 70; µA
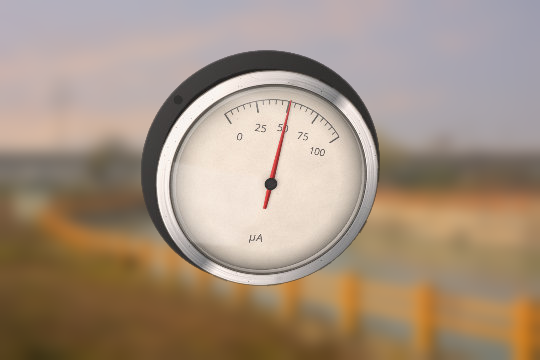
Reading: 50; µA
